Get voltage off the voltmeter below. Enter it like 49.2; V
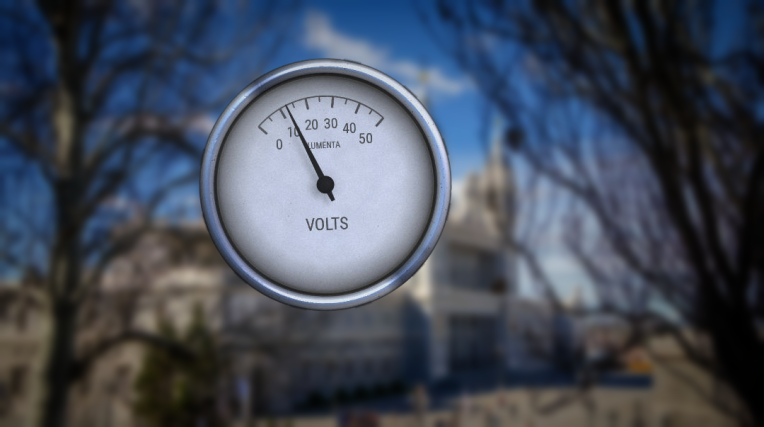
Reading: 12.5; V
